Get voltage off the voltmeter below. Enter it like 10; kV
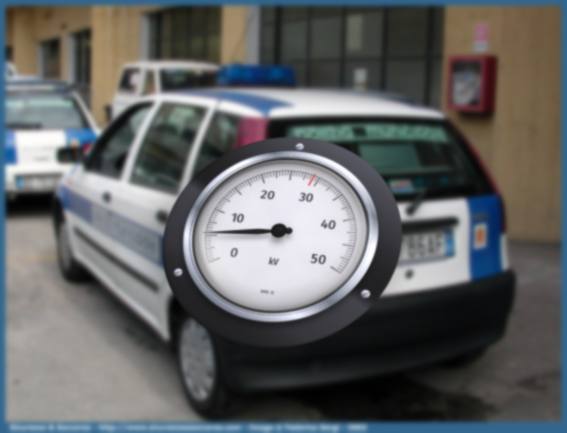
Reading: 5; kV
